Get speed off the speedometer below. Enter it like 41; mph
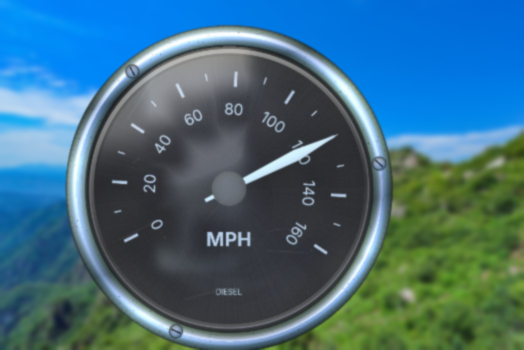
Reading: 120; mph
